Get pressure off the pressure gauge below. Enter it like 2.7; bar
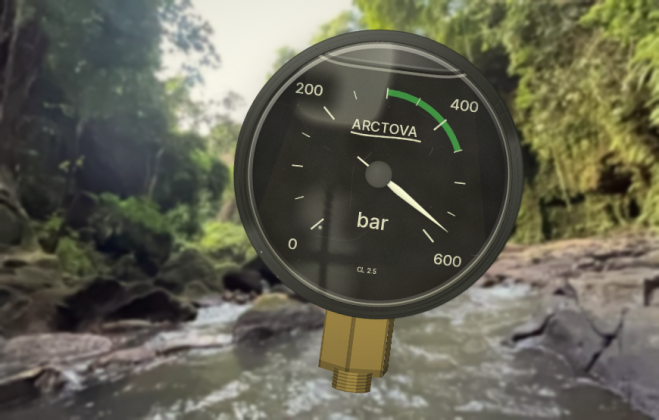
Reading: 575; bar
